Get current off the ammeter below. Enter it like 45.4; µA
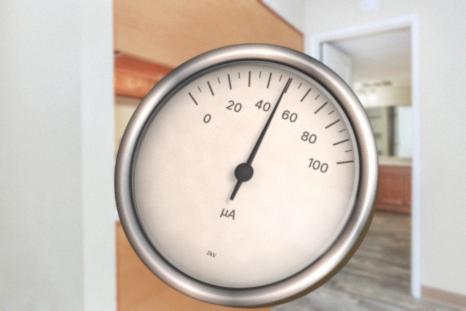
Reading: 50; µA
